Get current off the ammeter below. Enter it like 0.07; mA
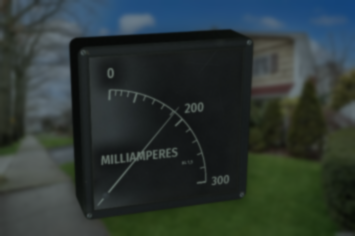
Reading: 180; mA
